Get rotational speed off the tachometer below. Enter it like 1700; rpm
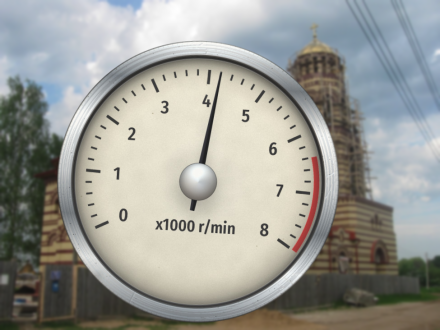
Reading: 4200; rpm
